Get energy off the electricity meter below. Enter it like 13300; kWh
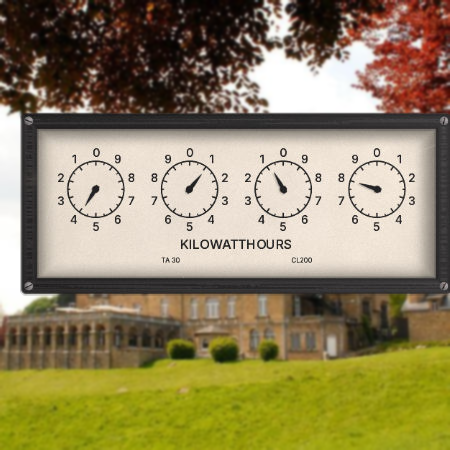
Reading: 4108; kWh
